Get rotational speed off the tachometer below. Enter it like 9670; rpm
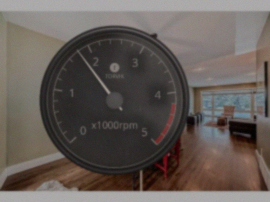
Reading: 1800; rpm
